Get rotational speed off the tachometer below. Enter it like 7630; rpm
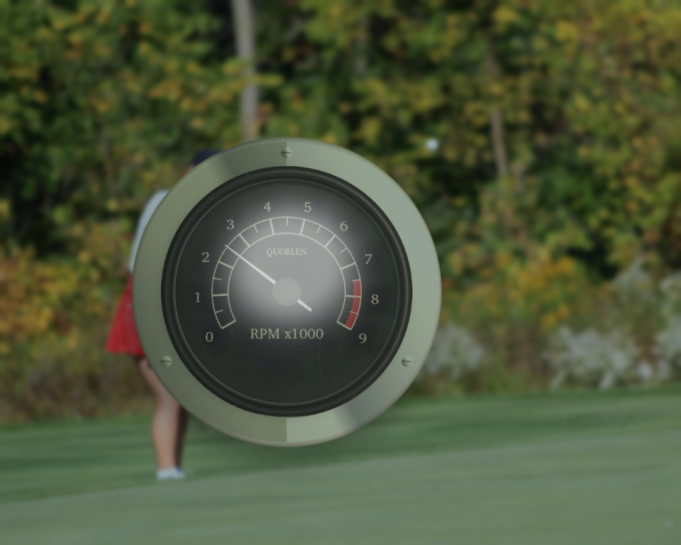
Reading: 2500; rpm
